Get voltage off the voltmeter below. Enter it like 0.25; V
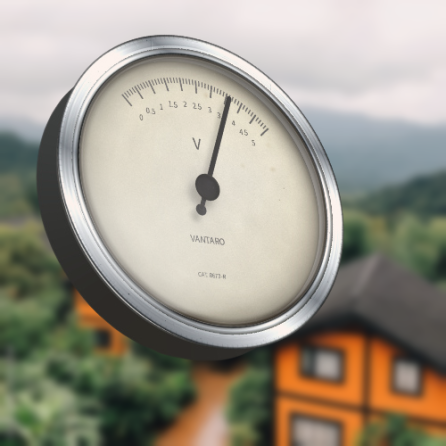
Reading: 3.5; V
